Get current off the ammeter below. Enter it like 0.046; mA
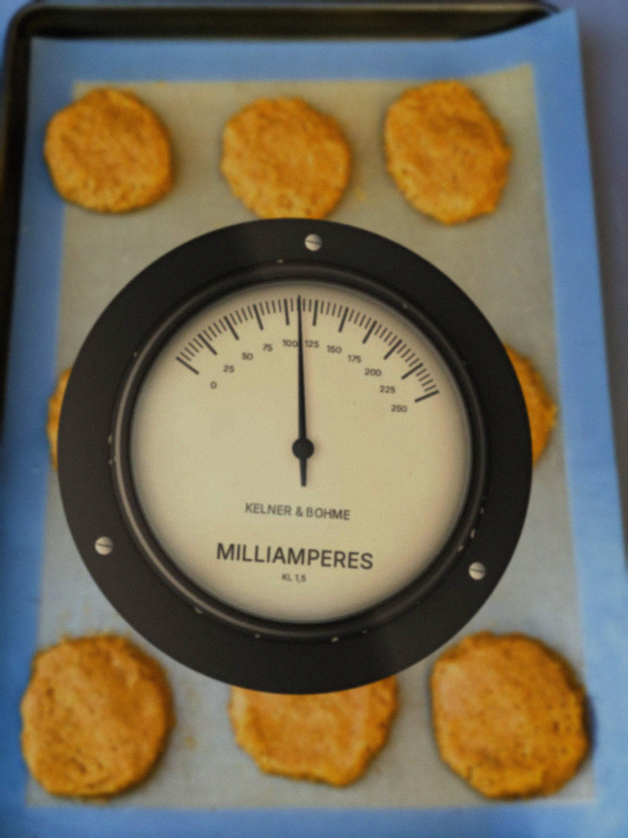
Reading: 110; mA
